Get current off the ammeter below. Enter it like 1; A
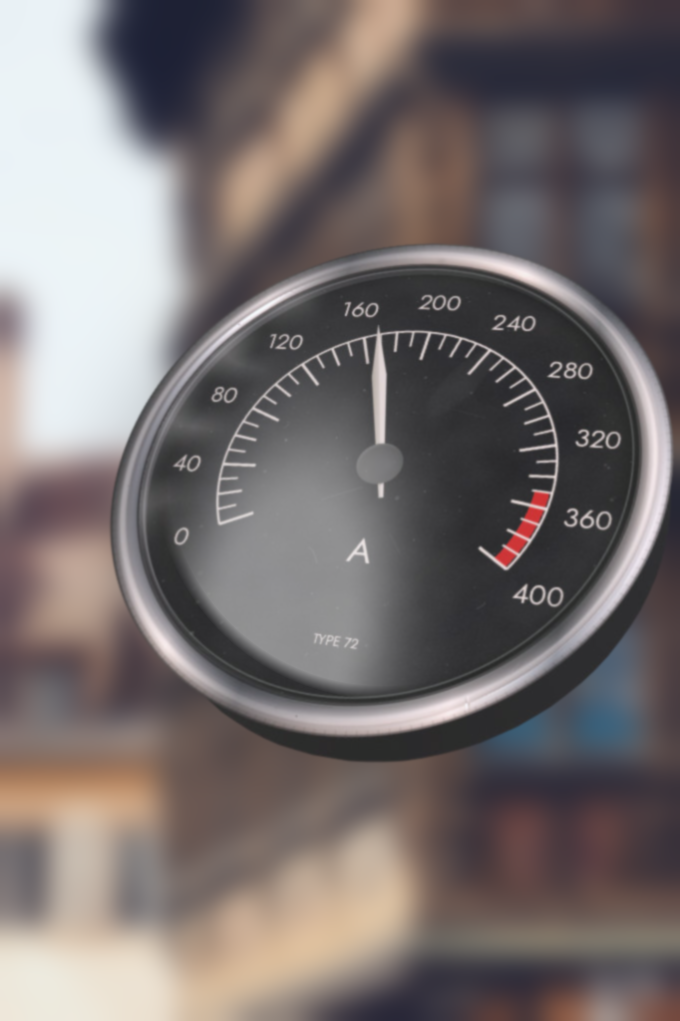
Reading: 170; A
